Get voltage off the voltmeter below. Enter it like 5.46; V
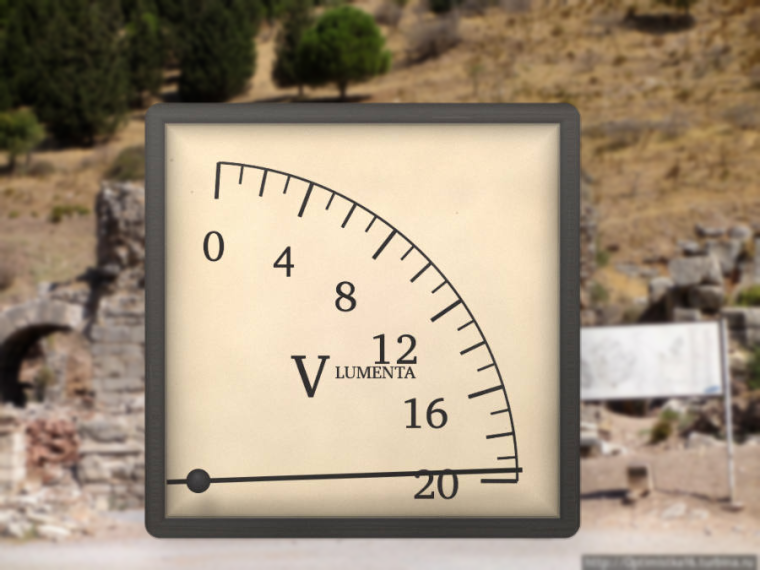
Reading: 19.5; V
